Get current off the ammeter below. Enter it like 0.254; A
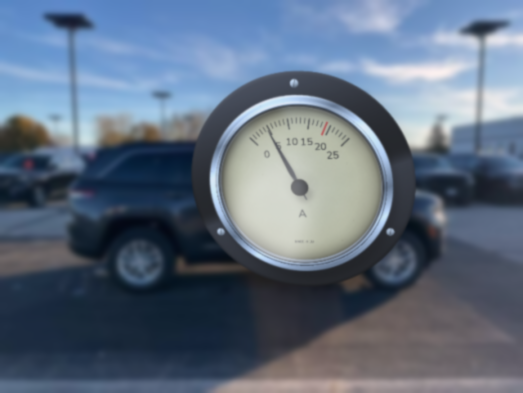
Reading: 5; A
